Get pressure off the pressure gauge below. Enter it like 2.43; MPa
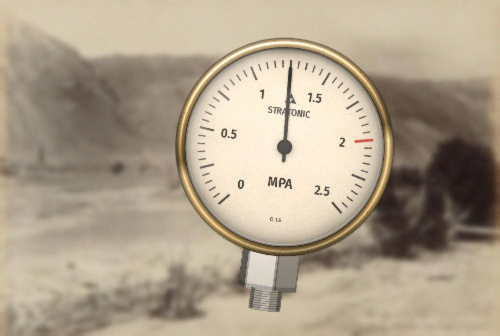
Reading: 1.25; MPa
